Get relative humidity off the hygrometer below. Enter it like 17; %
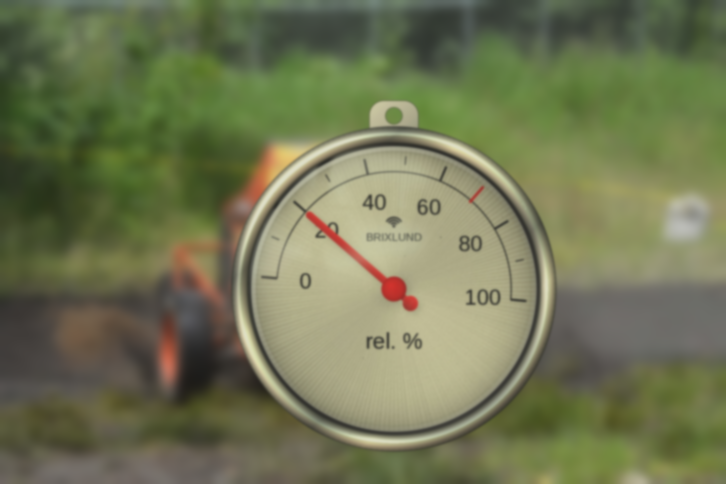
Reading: 20; %
